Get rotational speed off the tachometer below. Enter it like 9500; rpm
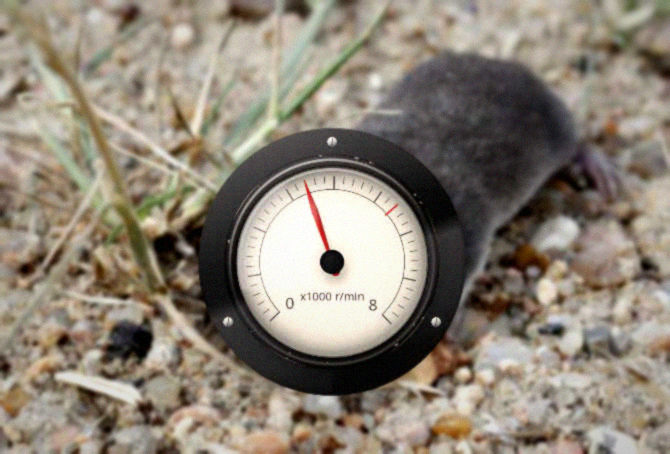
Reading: 3400; rpm
